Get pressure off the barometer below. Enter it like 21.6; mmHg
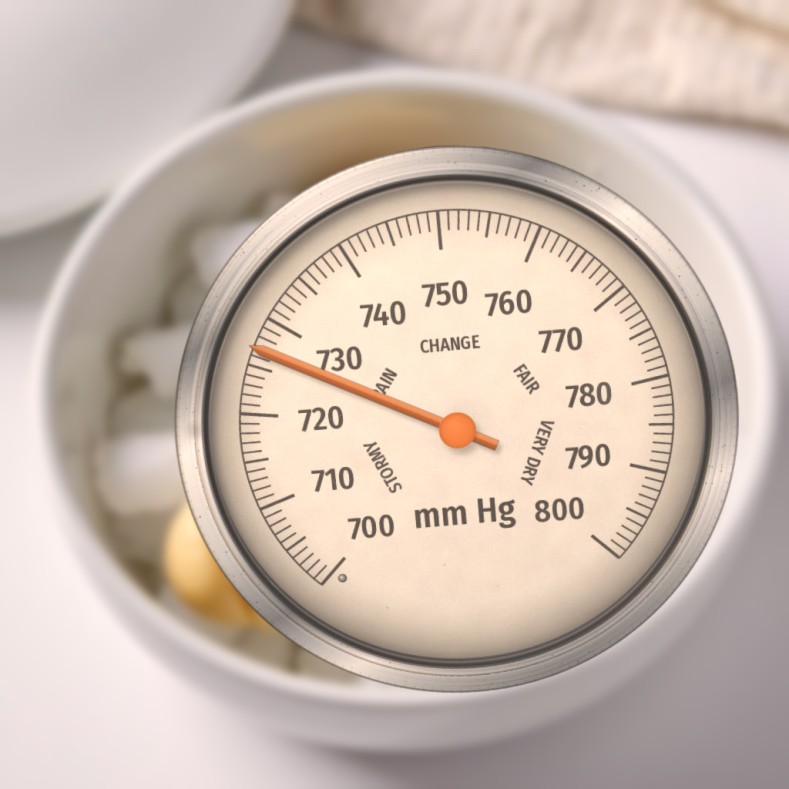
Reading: 727; mmHg
